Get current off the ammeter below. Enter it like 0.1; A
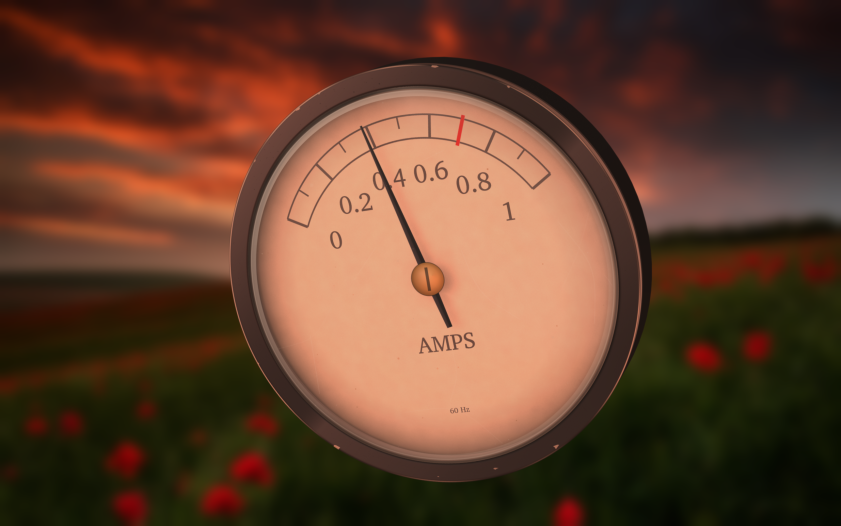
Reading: 0.4; A
